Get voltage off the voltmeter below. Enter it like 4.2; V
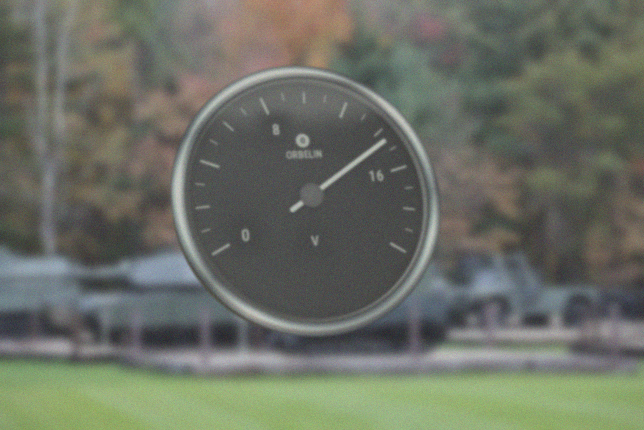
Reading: 14.5; V
